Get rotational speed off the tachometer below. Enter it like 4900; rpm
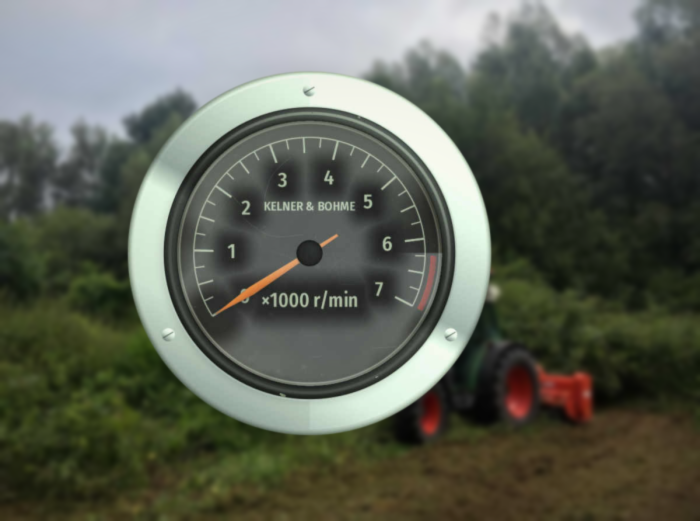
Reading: 0; rpm
